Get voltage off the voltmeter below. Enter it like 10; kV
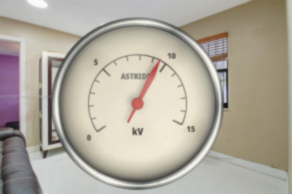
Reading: 9.5; kV
